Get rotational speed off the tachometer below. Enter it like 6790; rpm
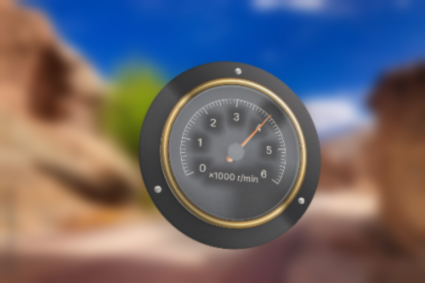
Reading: 4000; rpm
